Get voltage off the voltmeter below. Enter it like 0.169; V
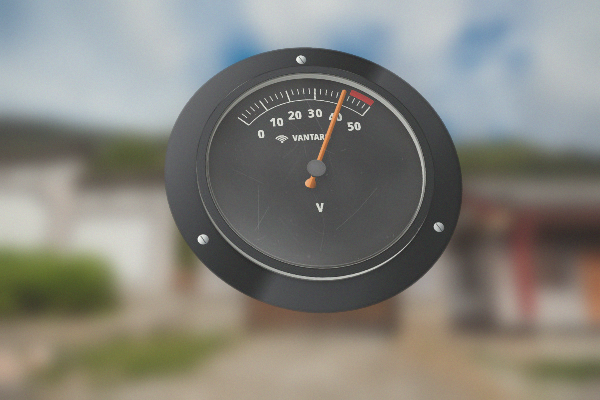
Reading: 40; V
